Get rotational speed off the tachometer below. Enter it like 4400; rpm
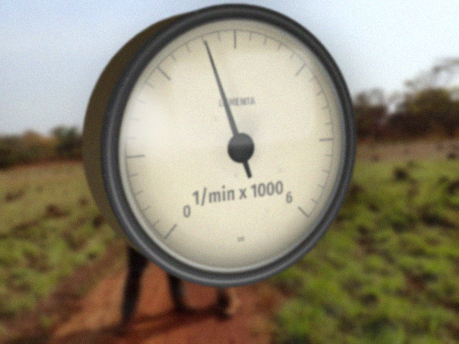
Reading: 2600; rpm
